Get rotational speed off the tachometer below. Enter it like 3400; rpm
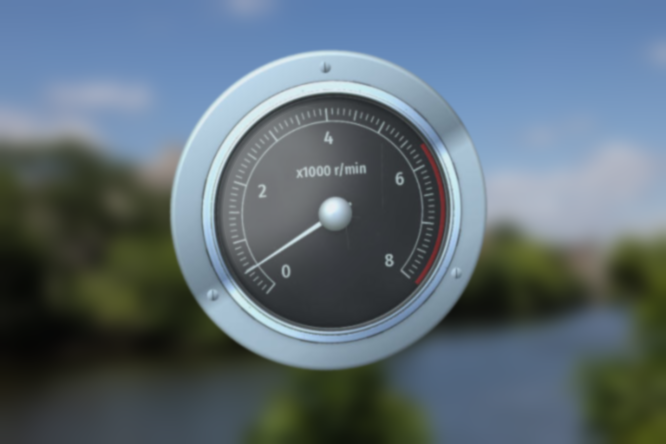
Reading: 500; rpm
